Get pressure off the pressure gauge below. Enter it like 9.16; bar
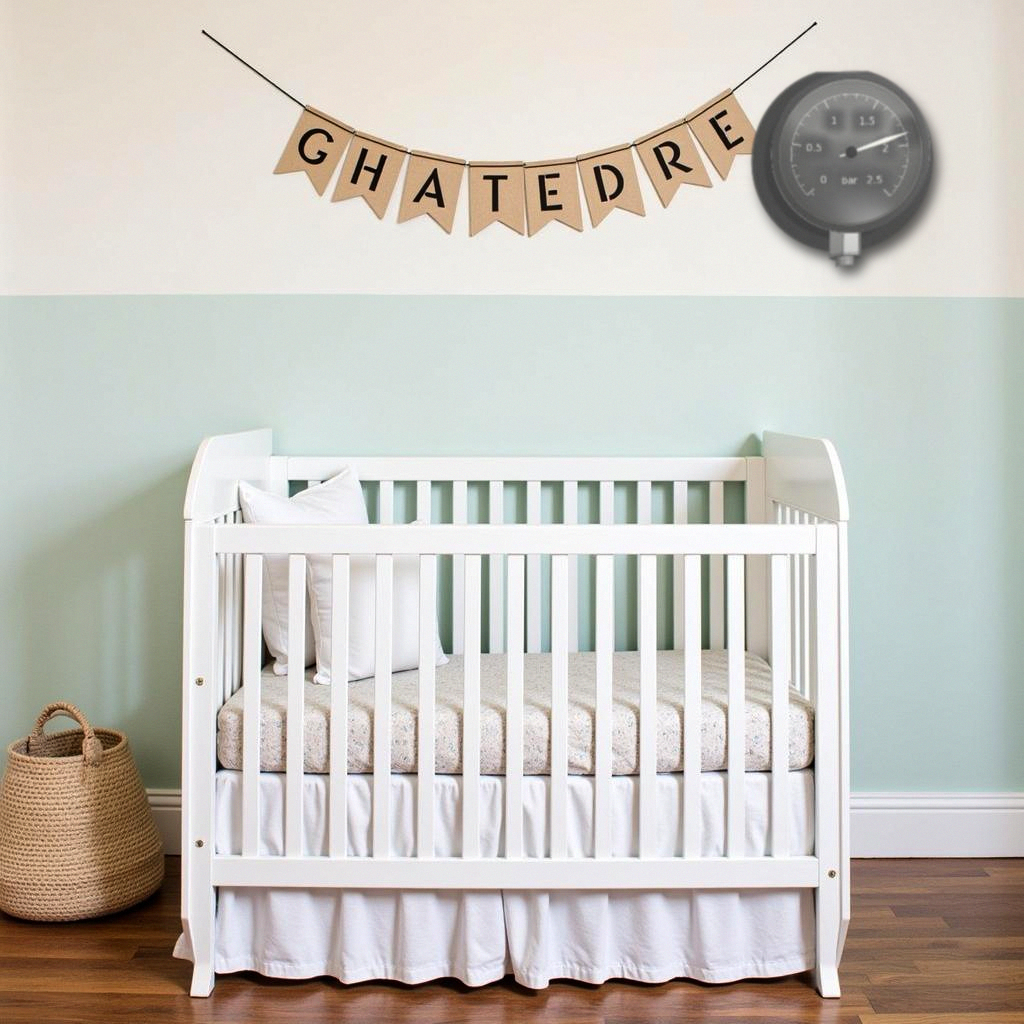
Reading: 1.9; bar
